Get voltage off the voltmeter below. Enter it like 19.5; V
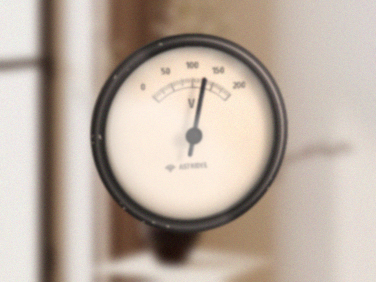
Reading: 125; V
